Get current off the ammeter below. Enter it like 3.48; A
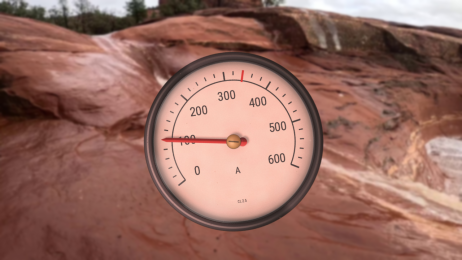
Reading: 100; A
